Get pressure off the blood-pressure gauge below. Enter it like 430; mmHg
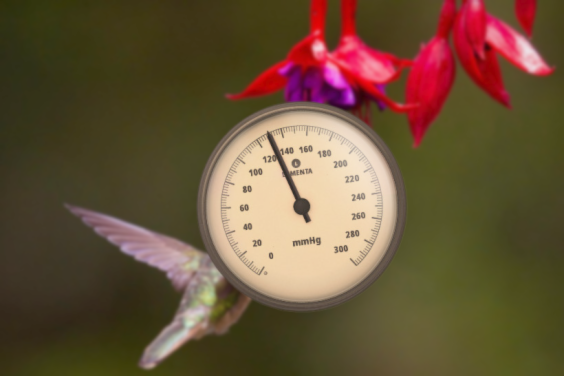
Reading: 130; mmHg
